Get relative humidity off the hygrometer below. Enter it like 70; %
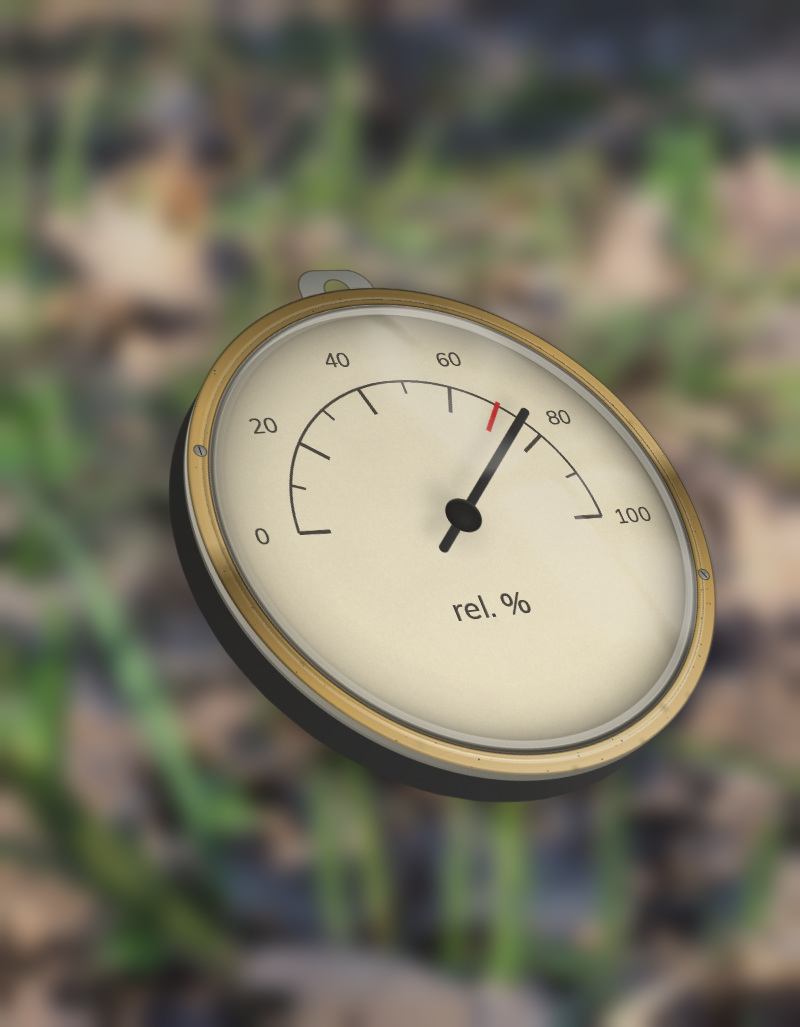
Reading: 75; %
